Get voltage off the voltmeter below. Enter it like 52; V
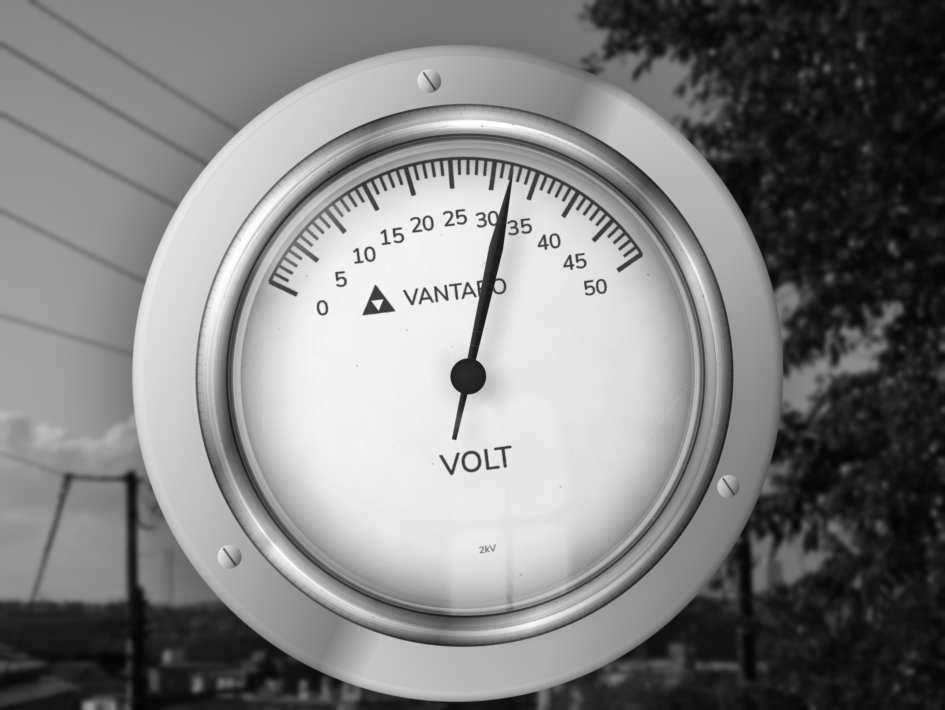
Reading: 32; V
